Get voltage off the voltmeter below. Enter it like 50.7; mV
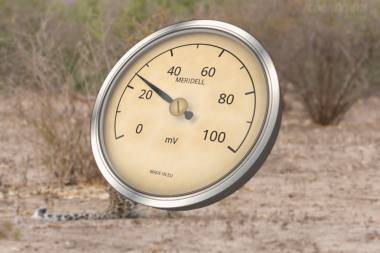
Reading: 25; mV
